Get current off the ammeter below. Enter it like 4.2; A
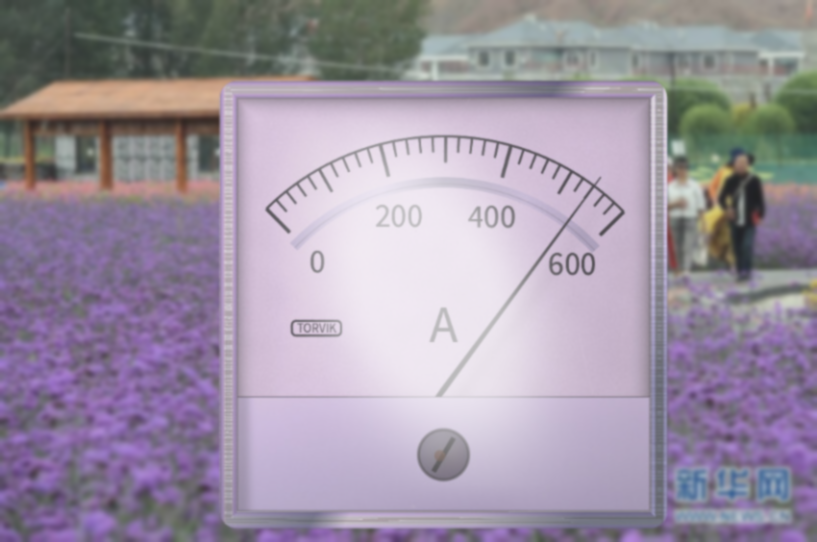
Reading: 540; A
